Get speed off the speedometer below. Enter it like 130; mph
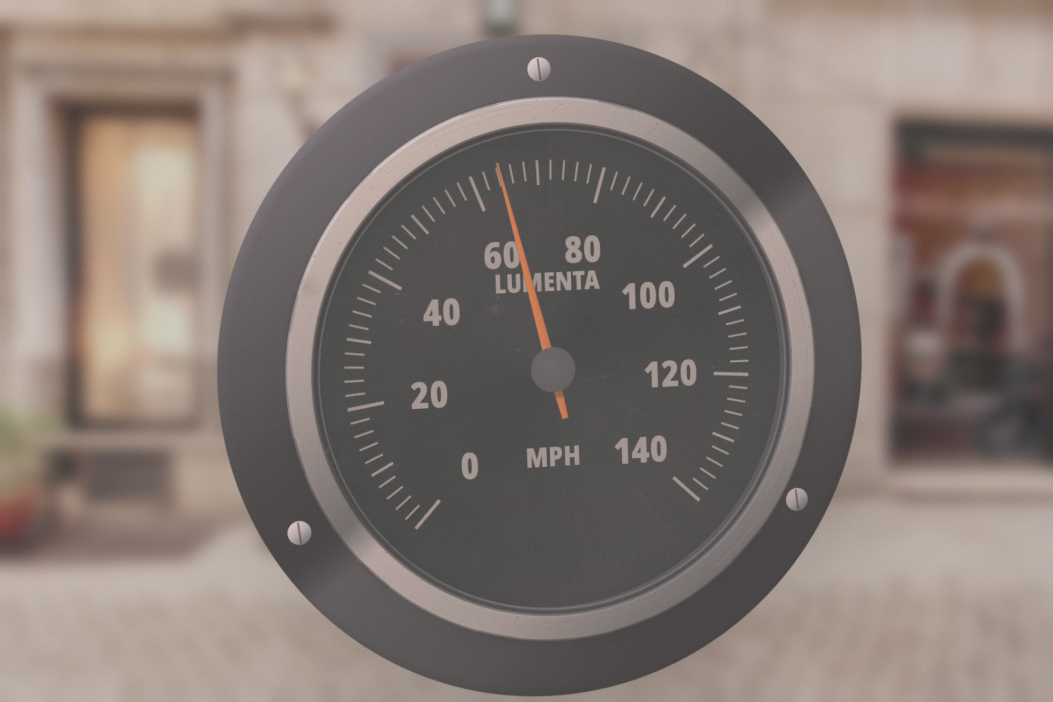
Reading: 64; mph
